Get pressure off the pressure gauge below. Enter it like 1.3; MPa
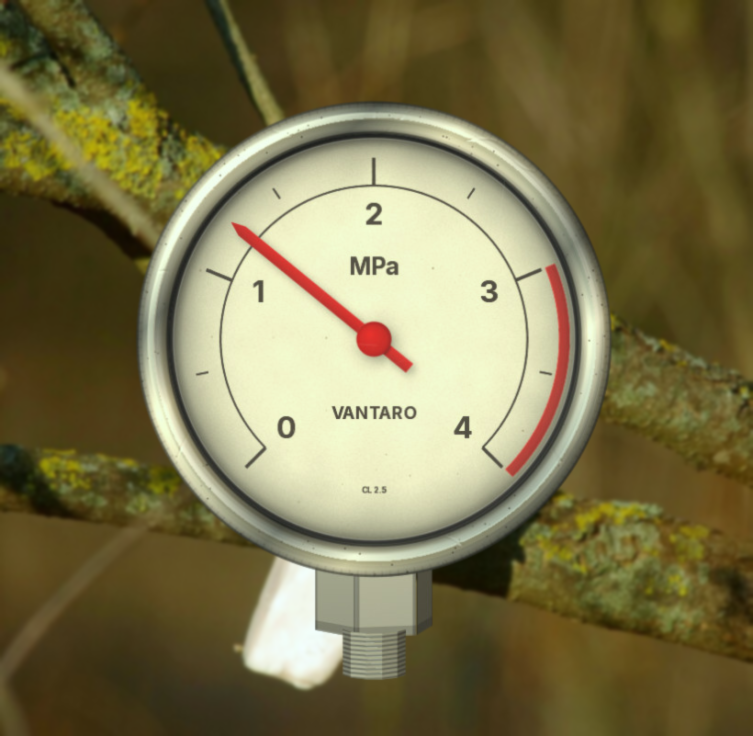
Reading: 1.25; MPa
